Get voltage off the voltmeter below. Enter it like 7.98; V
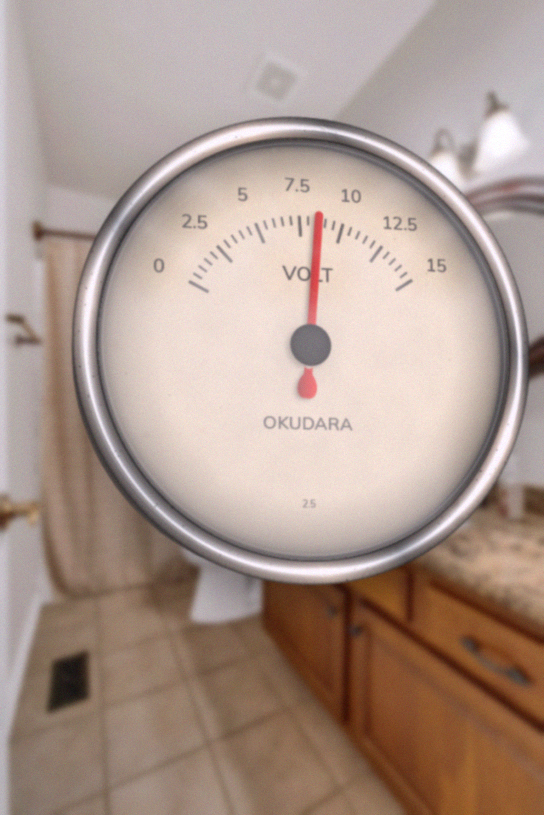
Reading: 8.5; V
